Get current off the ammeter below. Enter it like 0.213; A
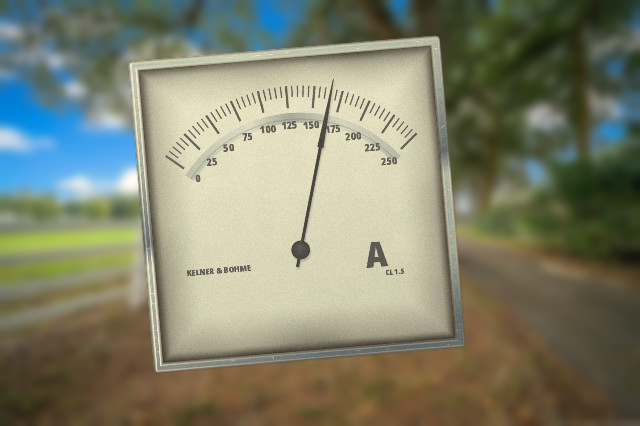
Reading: 165; A
